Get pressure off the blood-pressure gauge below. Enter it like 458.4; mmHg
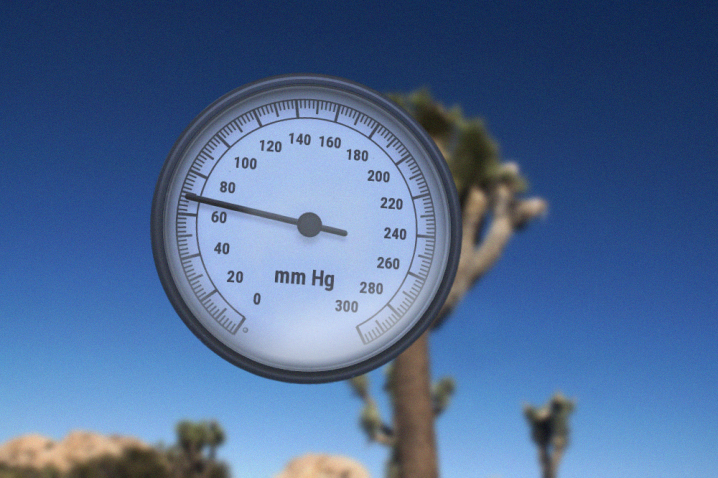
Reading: 68; mmHg
